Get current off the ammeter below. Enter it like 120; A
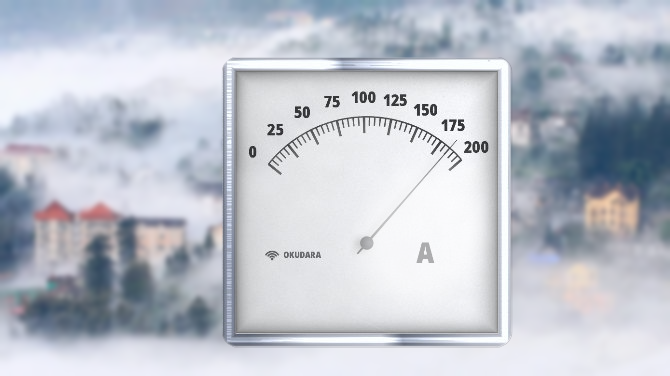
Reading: 185; A
